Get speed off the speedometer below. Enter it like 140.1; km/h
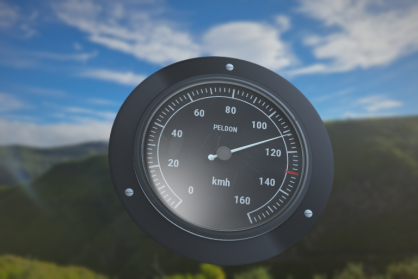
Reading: 112; km/h
